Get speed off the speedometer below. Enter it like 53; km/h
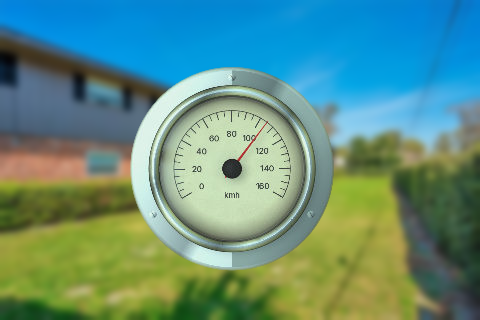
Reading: 105; km/h
